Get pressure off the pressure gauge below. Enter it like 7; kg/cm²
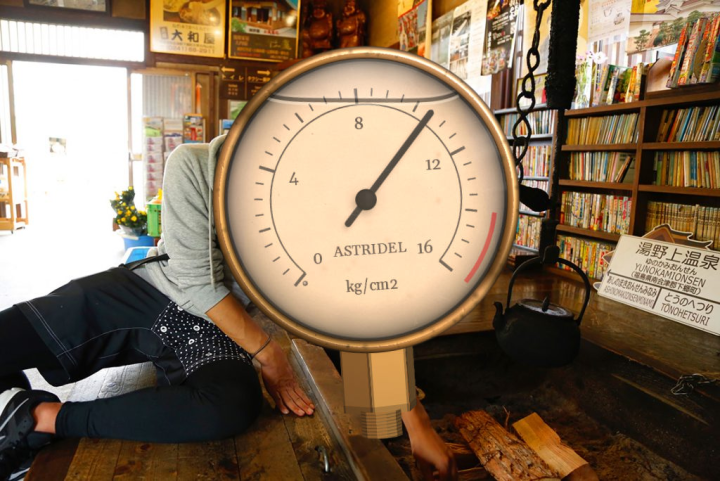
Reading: 10.5; kg/cm²
